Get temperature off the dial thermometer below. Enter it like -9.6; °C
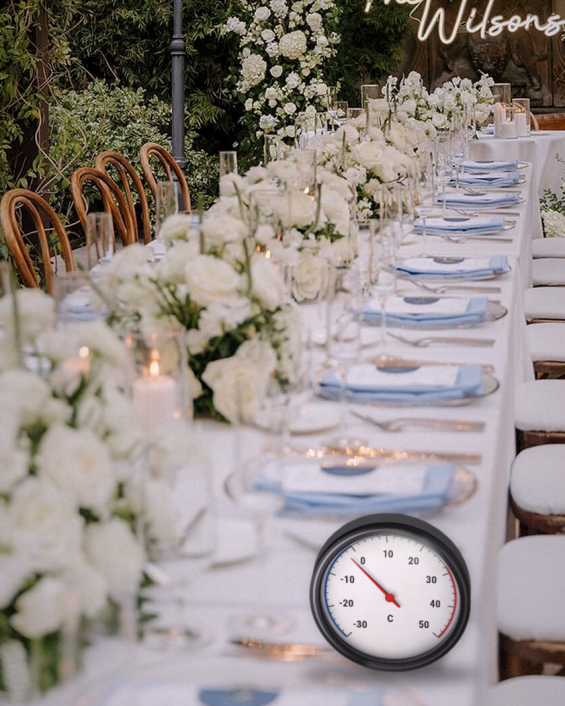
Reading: -2; °C
